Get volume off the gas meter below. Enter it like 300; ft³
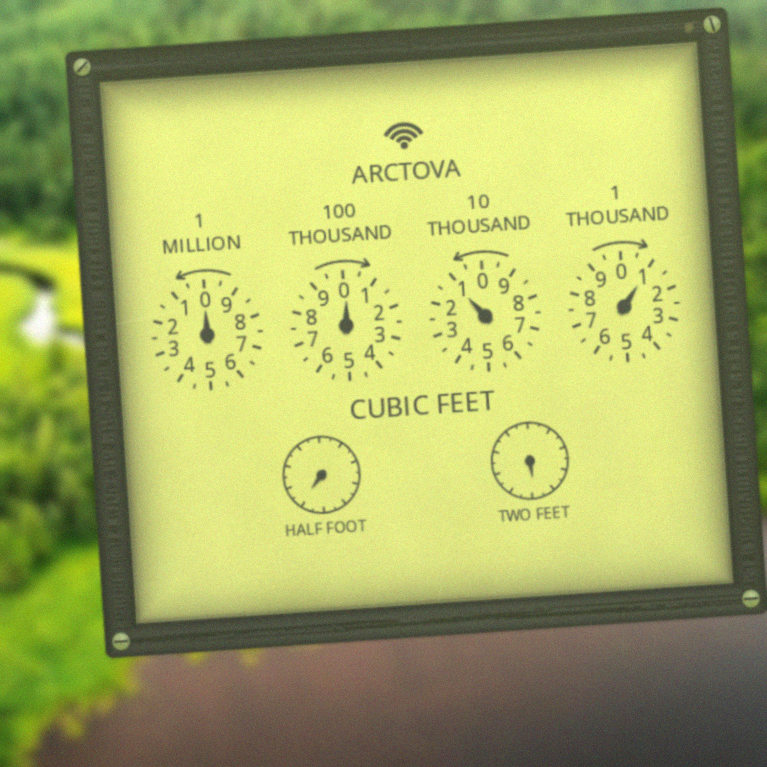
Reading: 1100; ft³
